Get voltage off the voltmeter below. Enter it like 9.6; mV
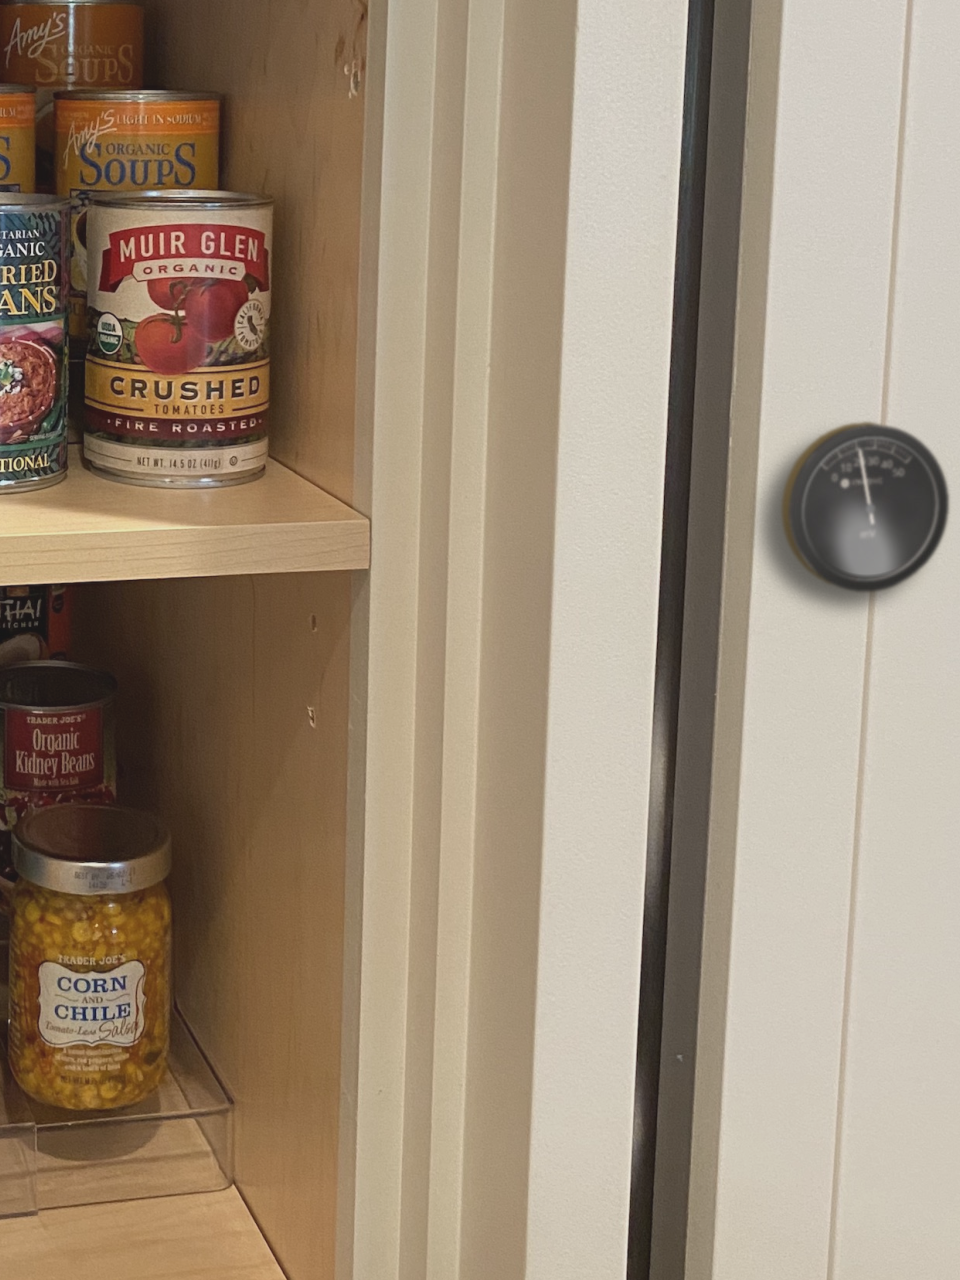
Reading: 20; mV
